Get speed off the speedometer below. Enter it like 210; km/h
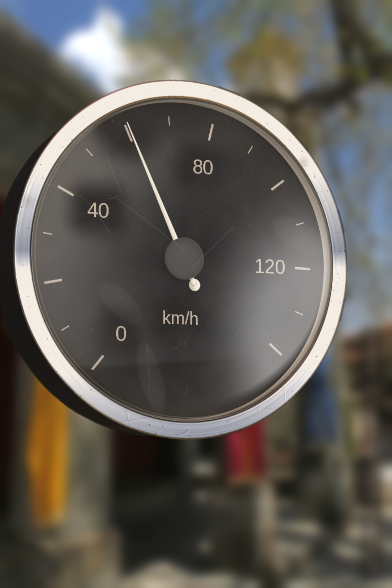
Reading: 60; km/h
